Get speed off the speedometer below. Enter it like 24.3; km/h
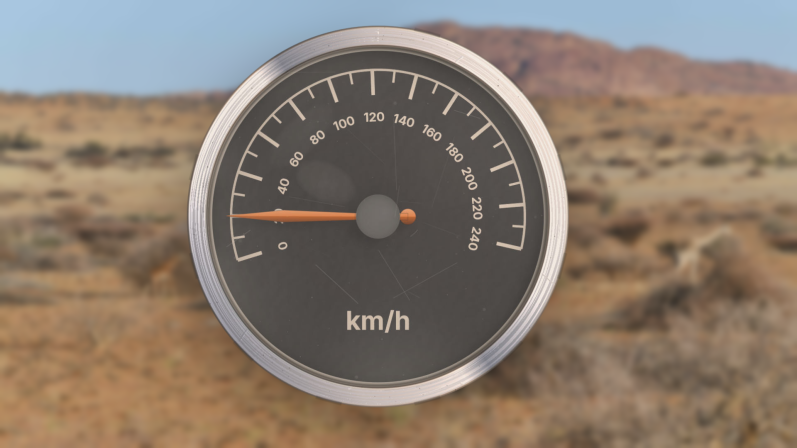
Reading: 20; km/h
